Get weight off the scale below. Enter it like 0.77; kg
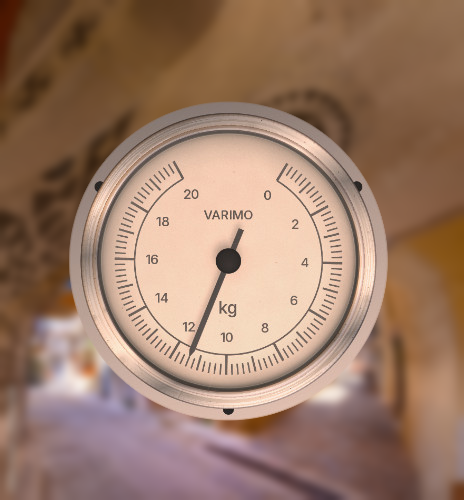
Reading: 11.4; kg
